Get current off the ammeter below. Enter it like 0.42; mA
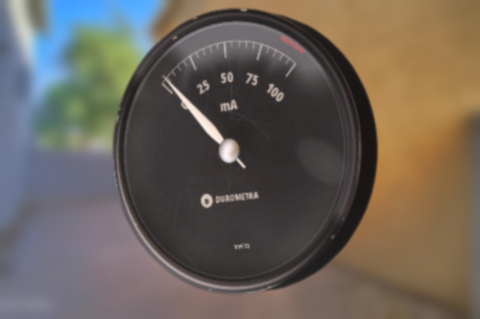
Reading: 5; mA
